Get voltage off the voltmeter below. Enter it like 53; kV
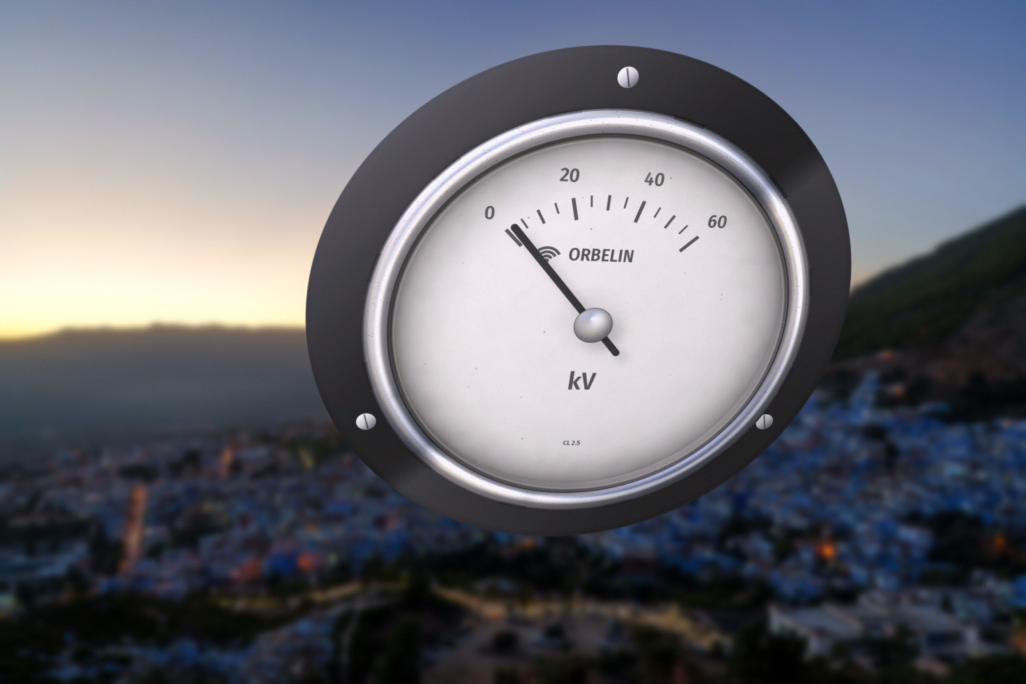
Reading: 2.5; kV
